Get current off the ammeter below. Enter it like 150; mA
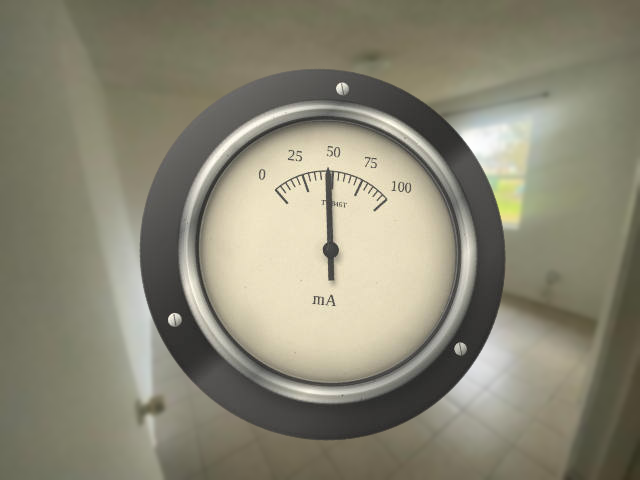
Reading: 45; mA
